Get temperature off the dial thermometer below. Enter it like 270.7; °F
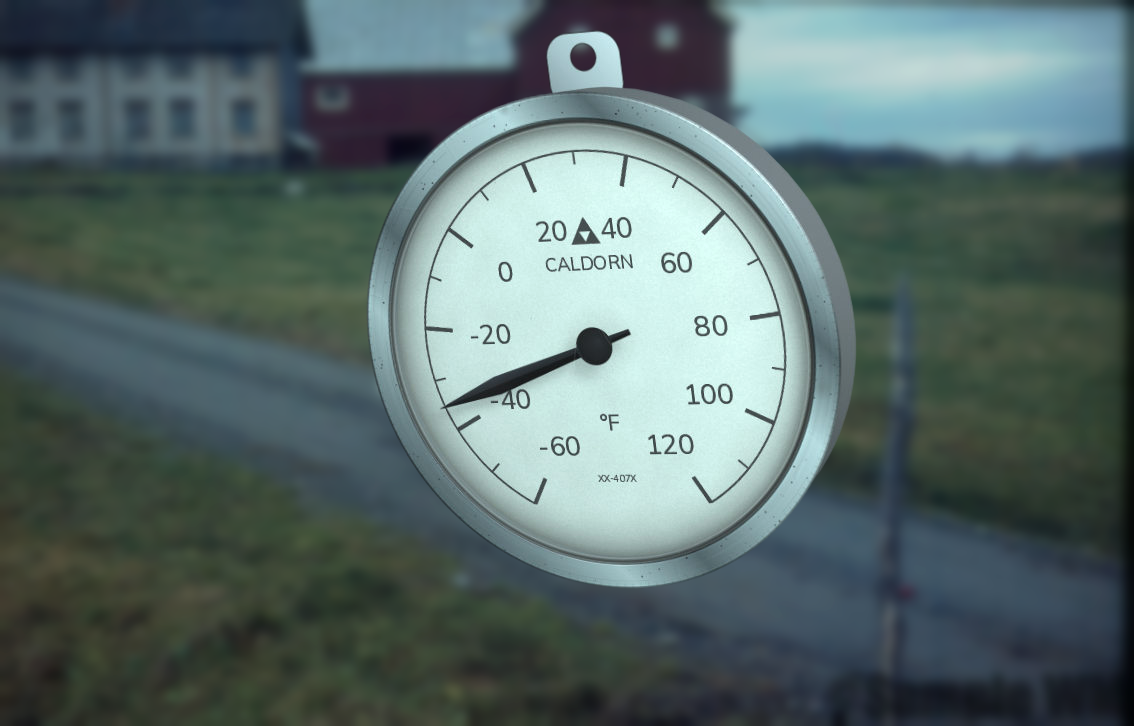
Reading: -35; °F
